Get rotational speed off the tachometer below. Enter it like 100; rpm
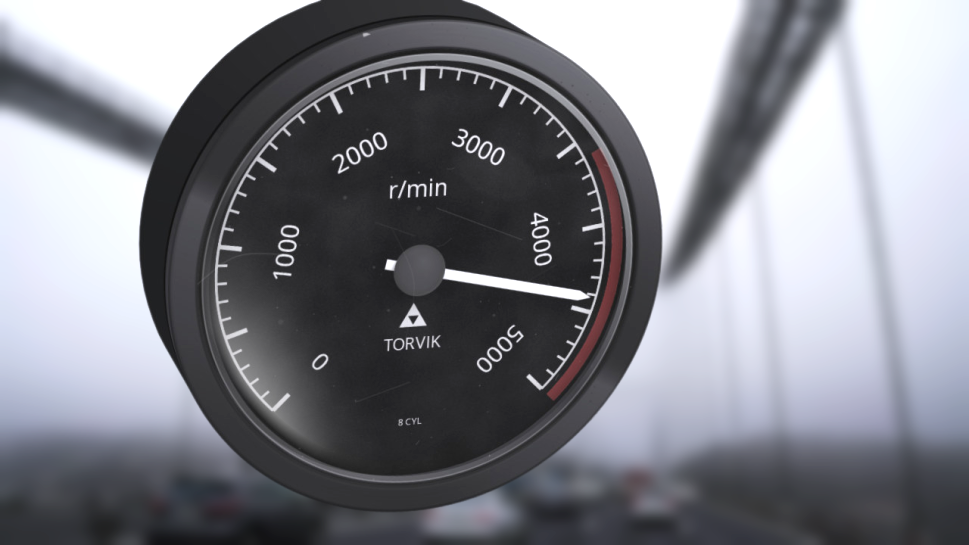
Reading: 4400; rpm
